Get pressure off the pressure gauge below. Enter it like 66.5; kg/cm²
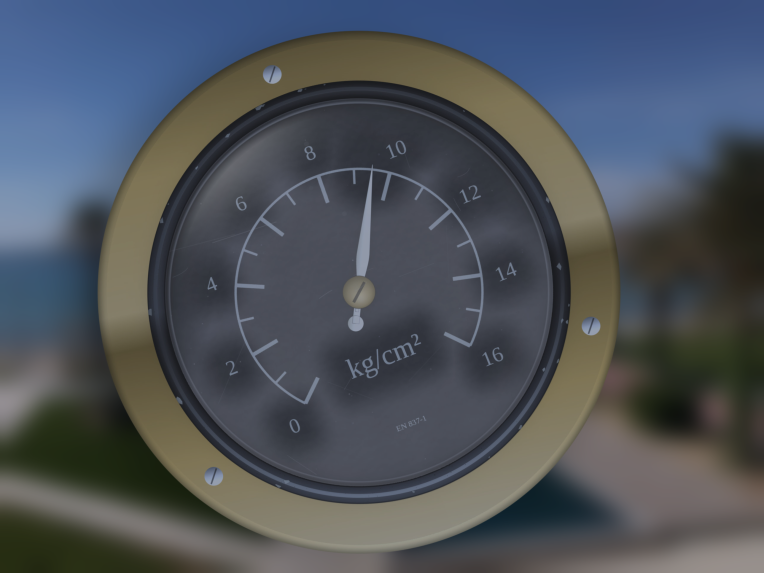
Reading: 9.5; kg/cm²
